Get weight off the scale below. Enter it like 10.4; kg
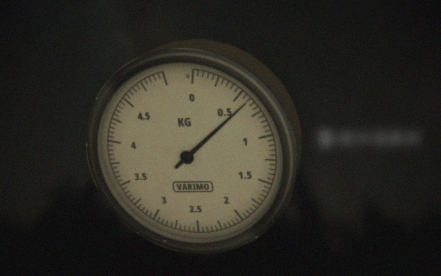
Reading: 0.6; kg
